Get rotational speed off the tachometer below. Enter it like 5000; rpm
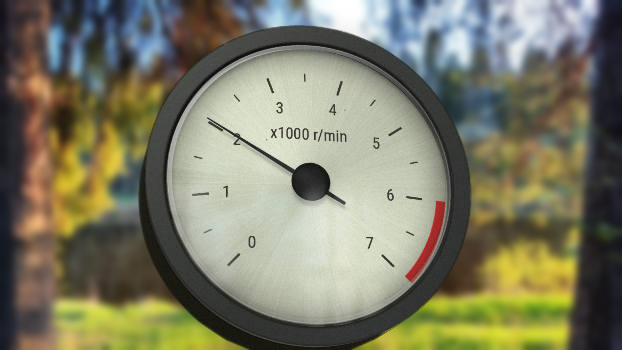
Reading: 2000; rpm
